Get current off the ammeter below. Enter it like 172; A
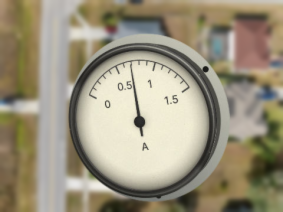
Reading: 0.7; A
